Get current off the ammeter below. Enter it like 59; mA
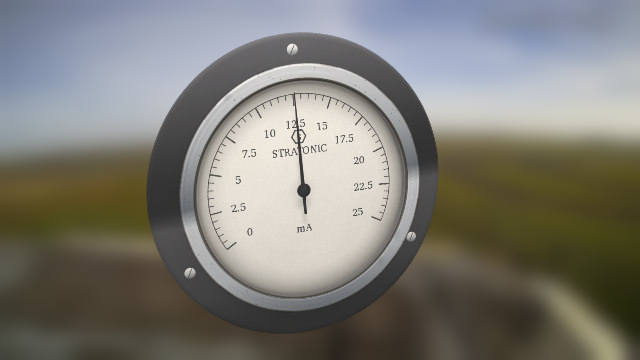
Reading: 12.5; mA
